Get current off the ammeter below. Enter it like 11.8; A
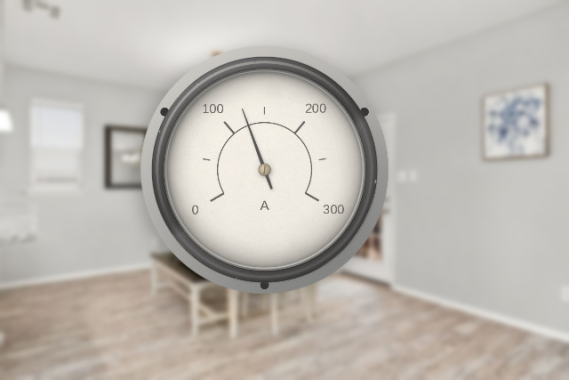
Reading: 125; A
